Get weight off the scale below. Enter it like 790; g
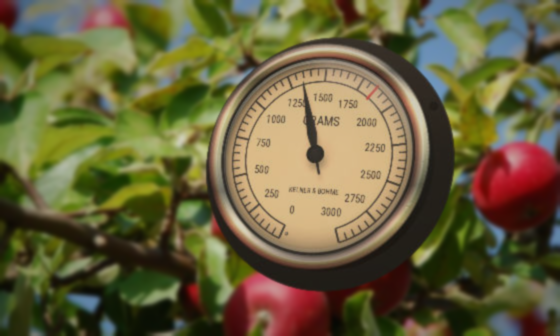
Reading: 1350; g
